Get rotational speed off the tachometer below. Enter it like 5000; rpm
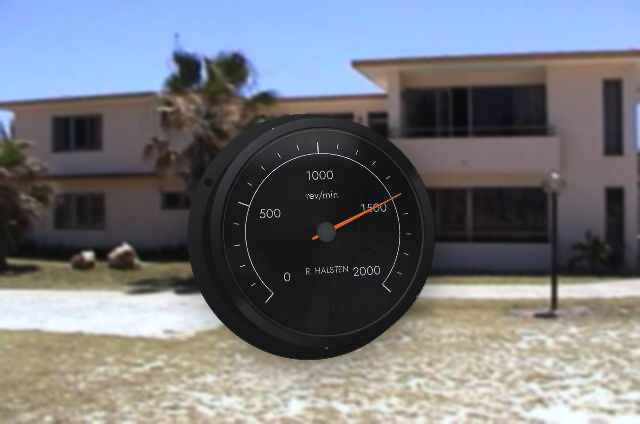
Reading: 1500; rpm
